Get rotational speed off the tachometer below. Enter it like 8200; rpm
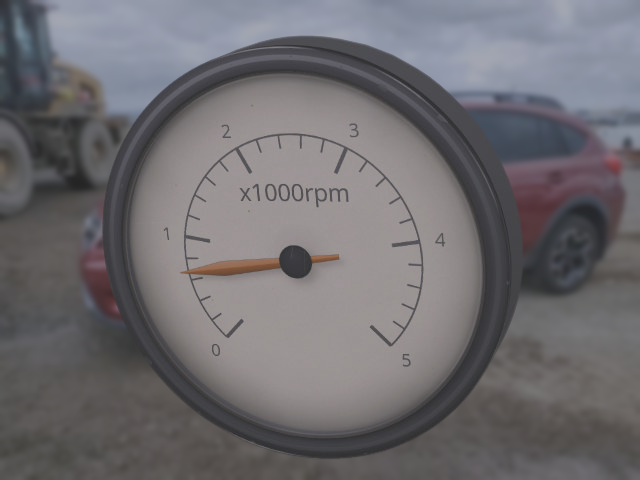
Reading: 700; rpm
